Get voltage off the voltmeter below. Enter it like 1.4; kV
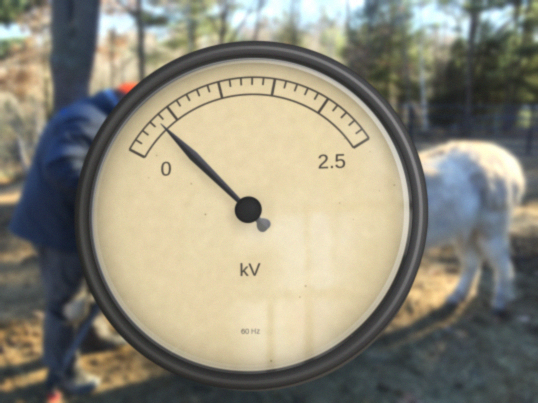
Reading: 0.35; kV
